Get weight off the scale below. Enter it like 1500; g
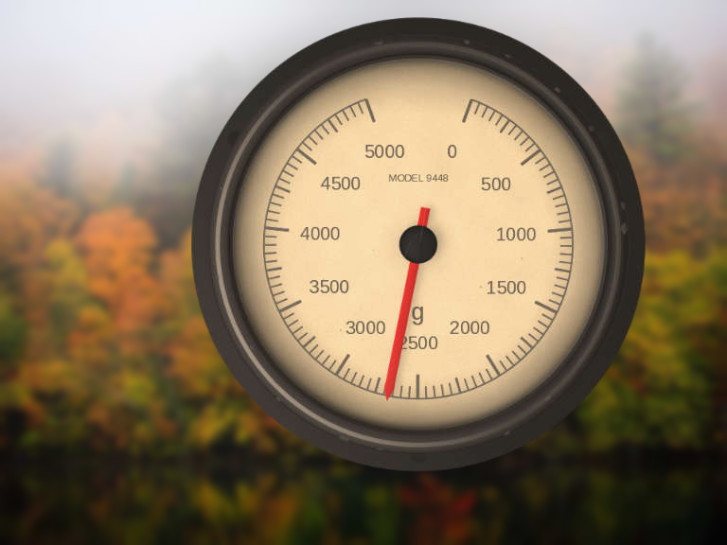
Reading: 2675; g
